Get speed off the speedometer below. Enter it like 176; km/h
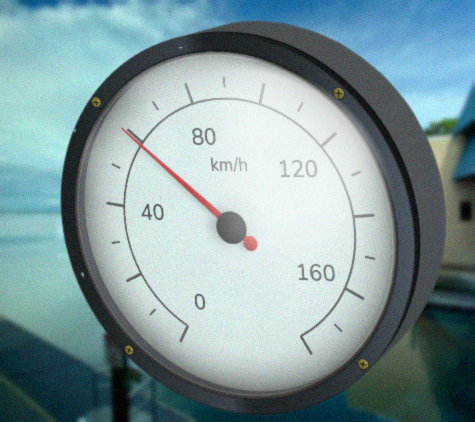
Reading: 60; km/h
